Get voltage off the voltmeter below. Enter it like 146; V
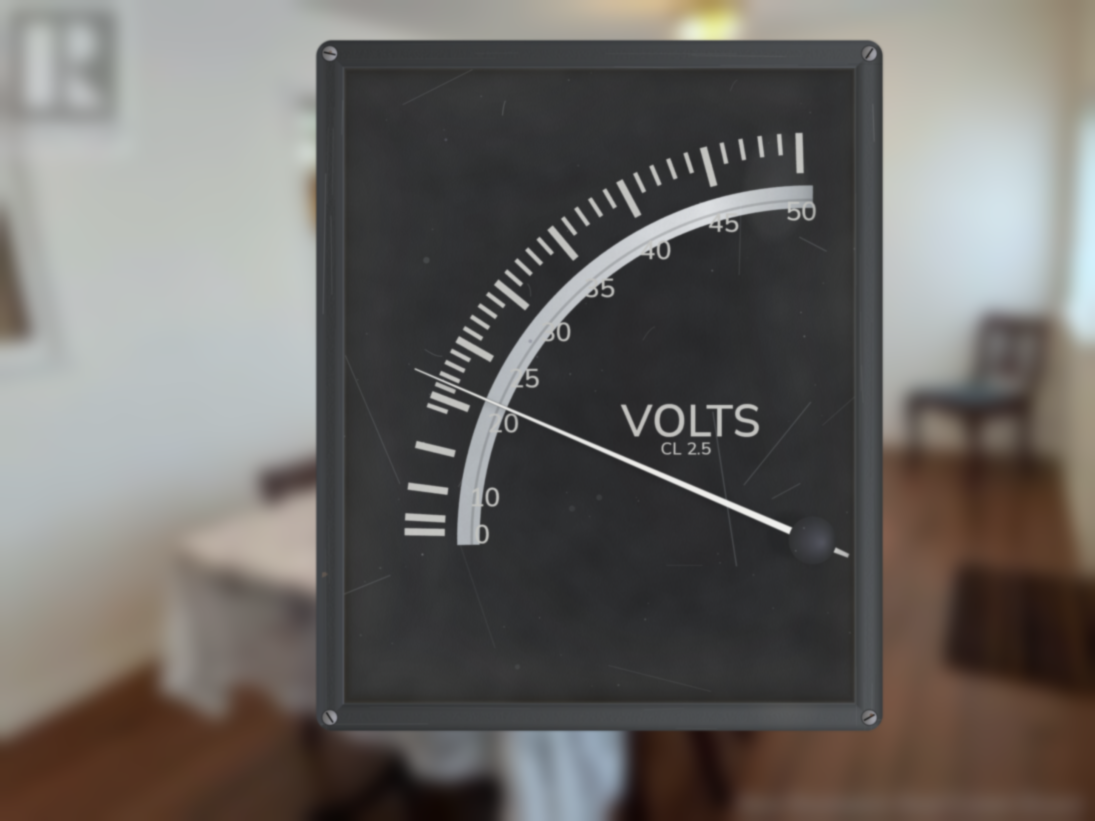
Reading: 21.5; V
